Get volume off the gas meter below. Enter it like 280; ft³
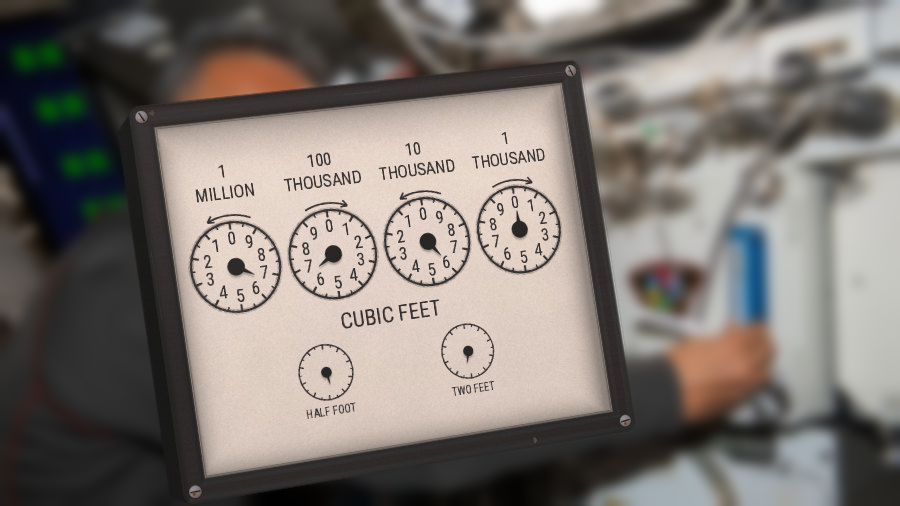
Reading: 666000; ft³
